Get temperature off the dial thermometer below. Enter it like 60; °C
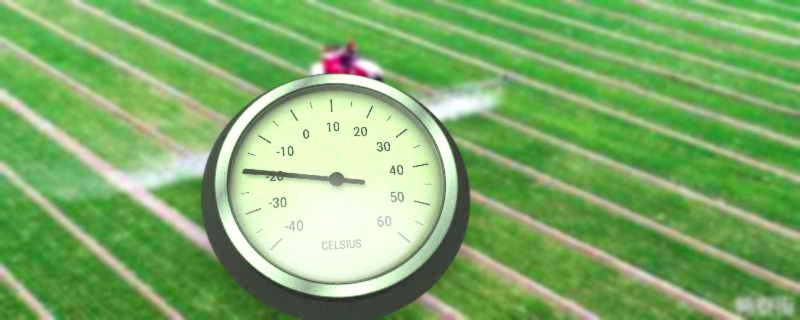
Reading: -20; °C
